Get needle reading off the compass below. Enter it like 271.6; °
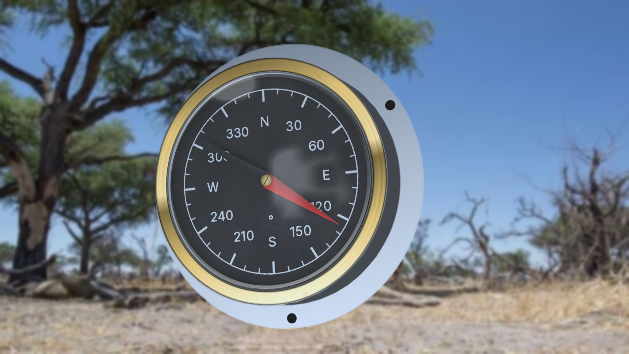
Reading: 125; °
